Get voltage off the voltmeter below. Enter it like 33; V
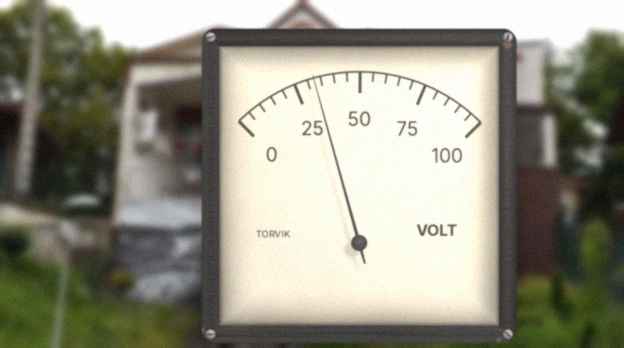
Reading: 32.5; V
